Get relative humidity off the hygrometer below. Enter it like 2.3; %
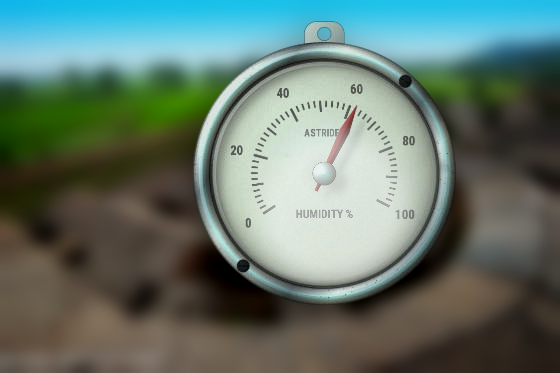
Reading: 62; %
